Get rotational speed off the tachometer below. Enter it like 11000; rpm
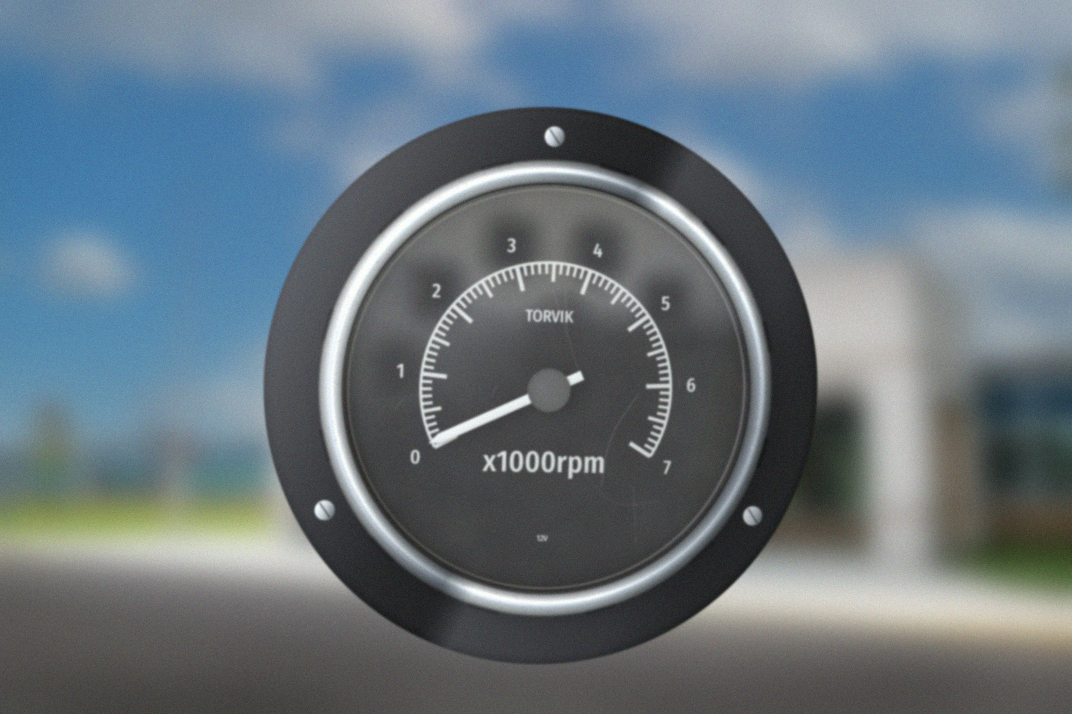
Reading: 100; rpm
